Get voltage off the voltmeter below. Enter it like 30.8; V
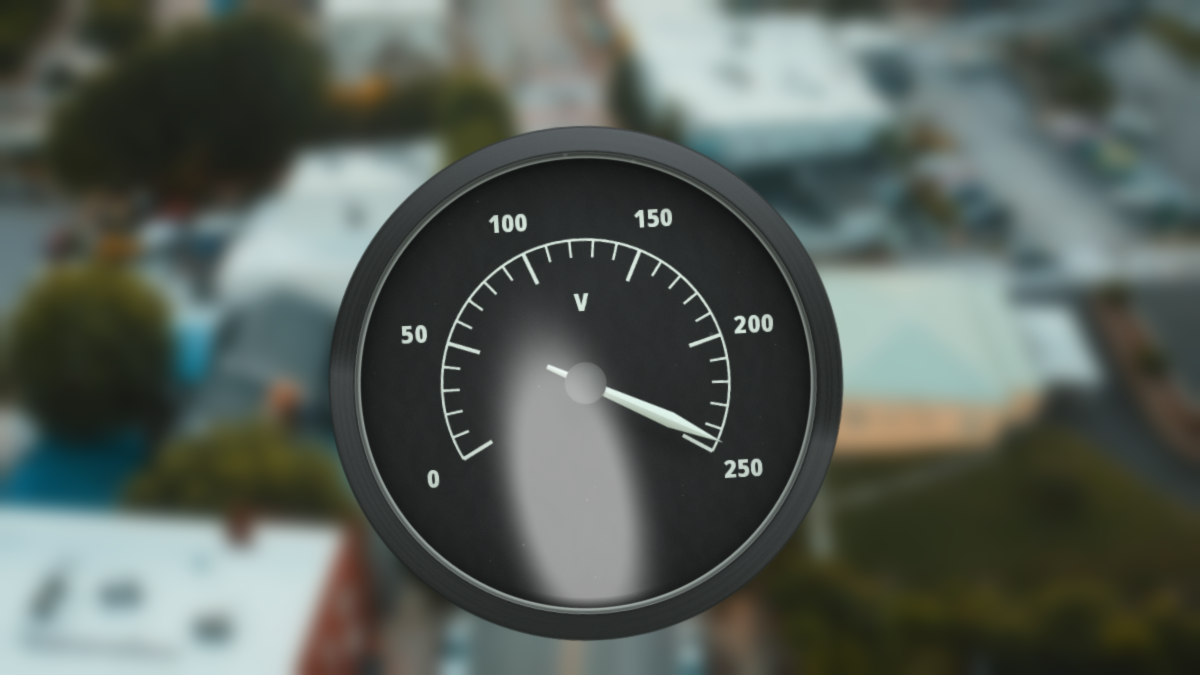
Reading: 245; V
